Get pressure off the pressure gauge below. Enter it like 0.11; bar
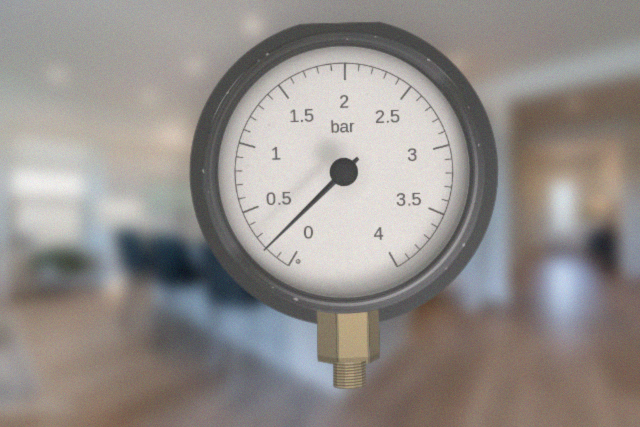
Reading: 0.2; bar
